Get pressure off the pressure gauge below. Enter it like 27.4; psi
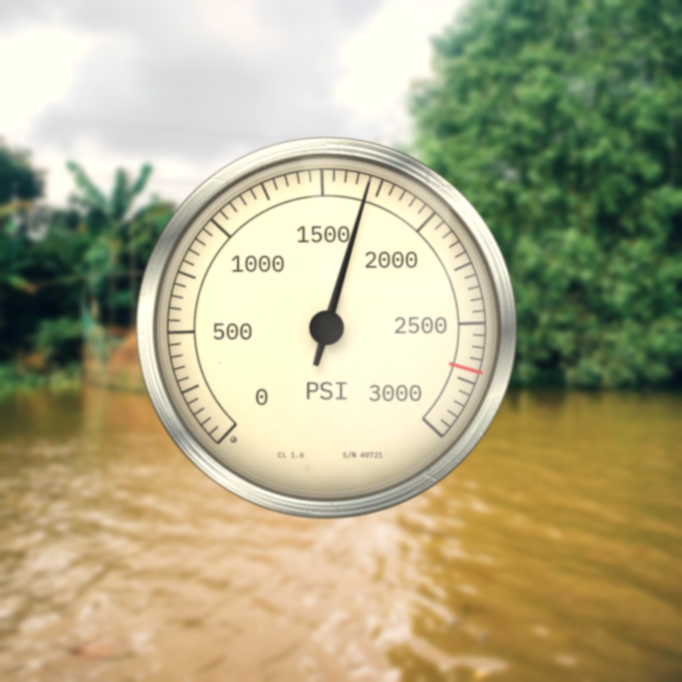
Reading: 1700; psi
